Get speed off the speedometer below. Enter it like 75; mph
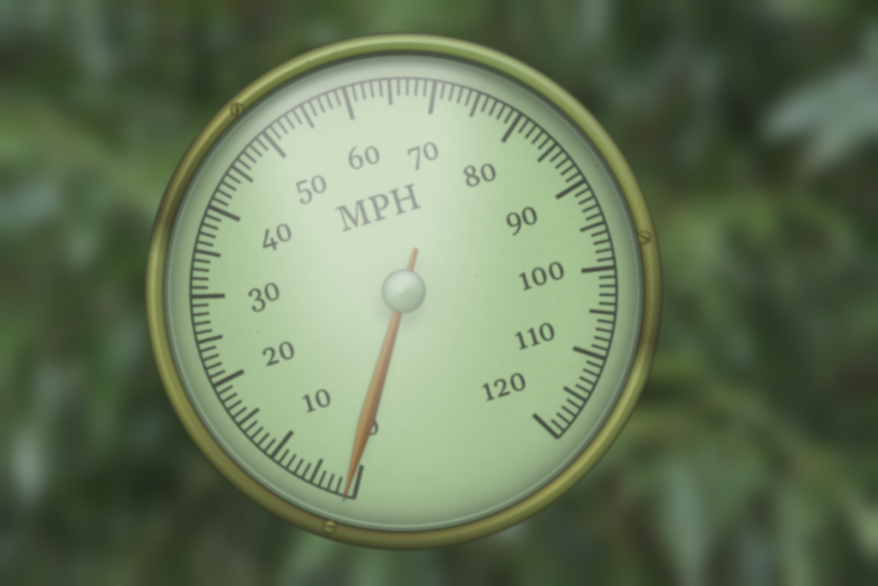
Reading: 1; mph
